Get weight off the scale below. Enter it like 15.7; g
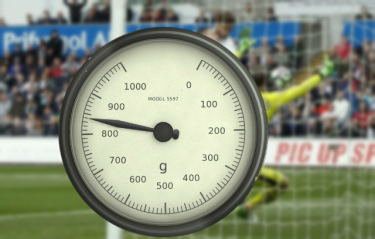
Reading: 840; g
